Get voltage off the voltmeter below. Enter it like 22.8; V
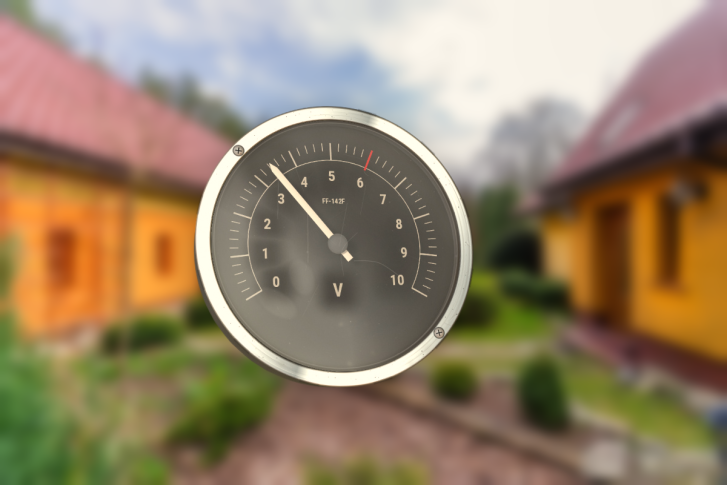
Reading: 3.4; V
